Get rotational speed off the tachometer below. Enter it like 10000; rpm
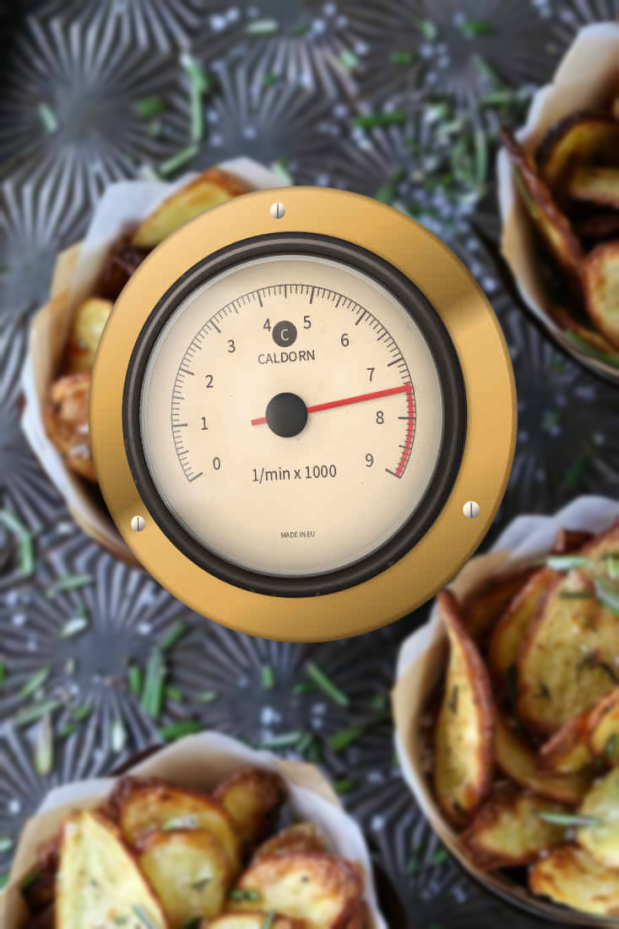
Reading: 7500; rpm
